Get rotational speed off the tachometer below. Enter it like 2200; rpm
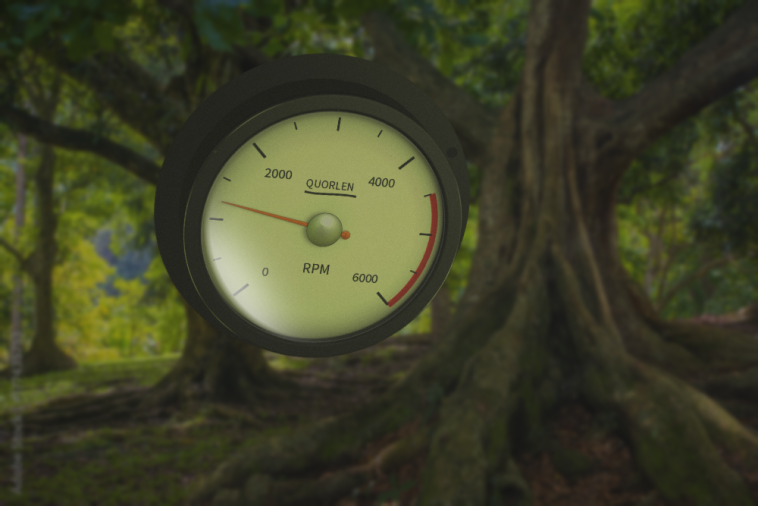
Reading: 1250; rpm
